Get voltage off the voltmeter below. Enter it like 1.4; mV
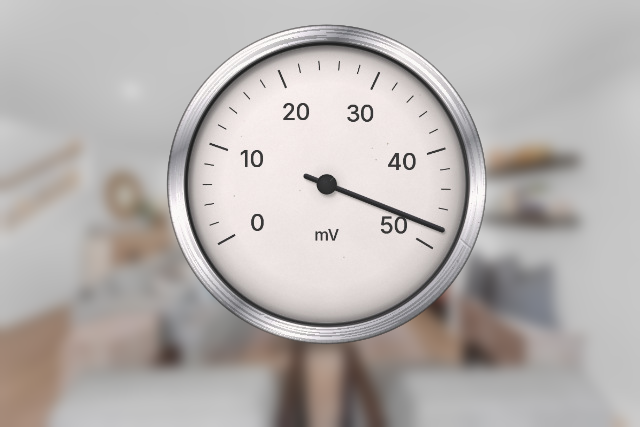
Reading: 48; mV
